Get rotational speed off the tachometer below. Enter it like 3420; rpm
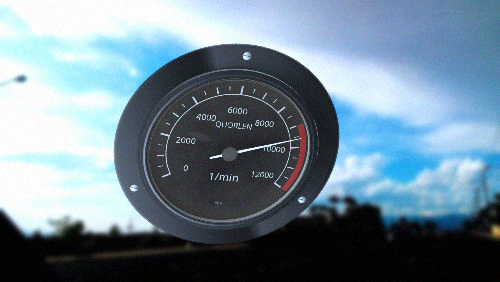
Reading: 9500; rpm
